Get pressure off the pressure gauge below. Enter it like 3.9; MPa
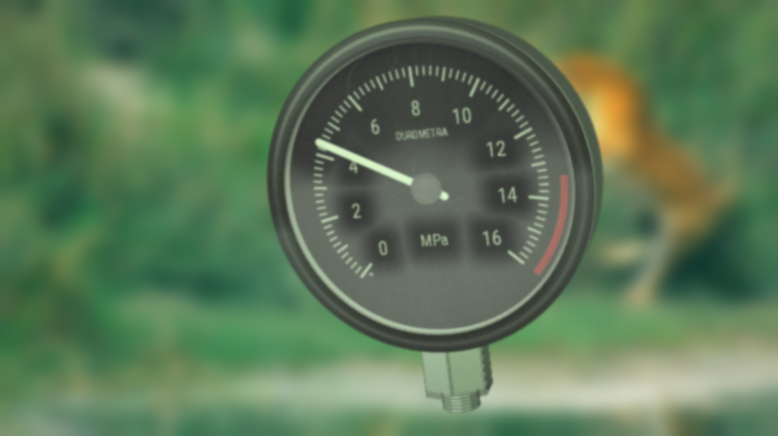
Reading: 4.4; MPa
